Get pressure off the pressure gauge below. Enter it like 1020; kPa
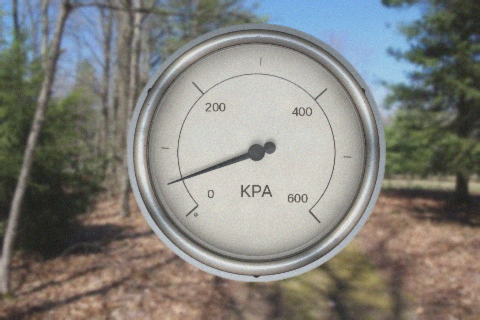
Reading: 50; kPa
